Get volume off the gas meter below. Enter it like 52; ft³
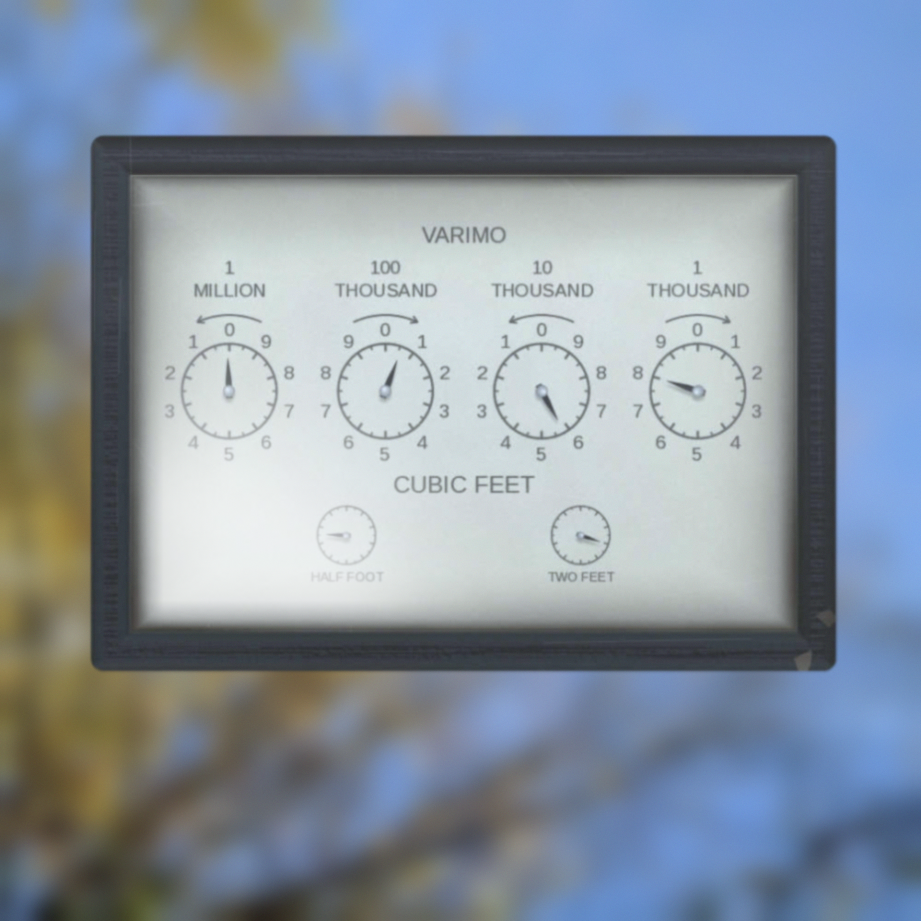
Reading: 5800; ft³
